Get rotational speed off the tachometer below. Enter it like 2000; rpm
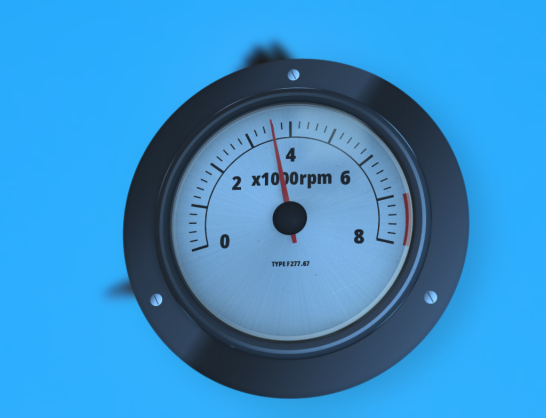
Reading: 3600; rpm
